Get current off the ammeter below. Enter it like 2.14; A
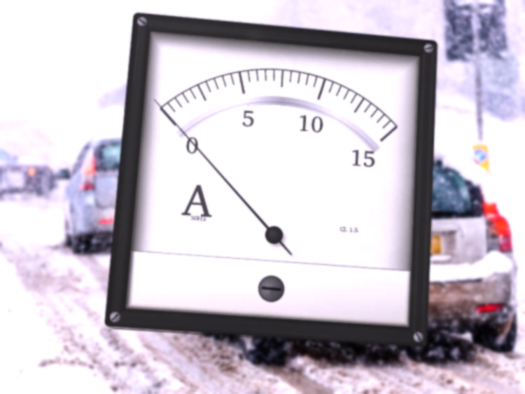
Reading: 0; A
